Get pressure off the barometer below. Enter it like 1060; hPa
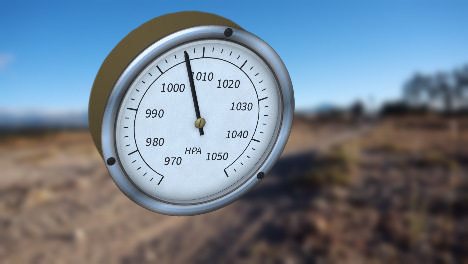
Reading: 1006; hPa
